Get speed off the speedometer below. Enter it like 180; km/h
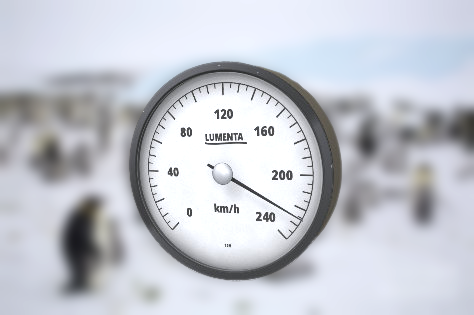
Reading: 225; km/h
